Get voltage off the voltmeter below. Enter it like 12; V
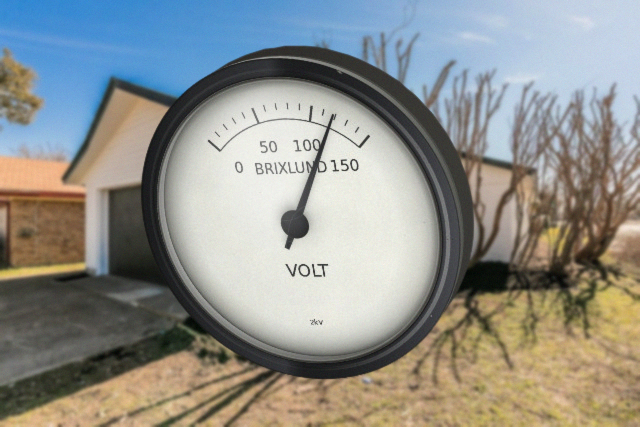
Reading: 120; V
